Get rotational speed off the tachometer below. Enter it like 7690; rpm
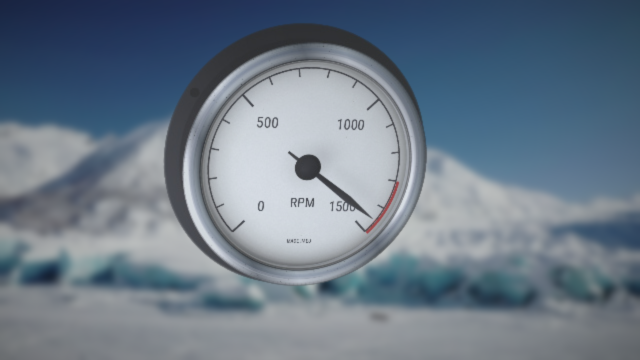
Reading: 1450; rpm
